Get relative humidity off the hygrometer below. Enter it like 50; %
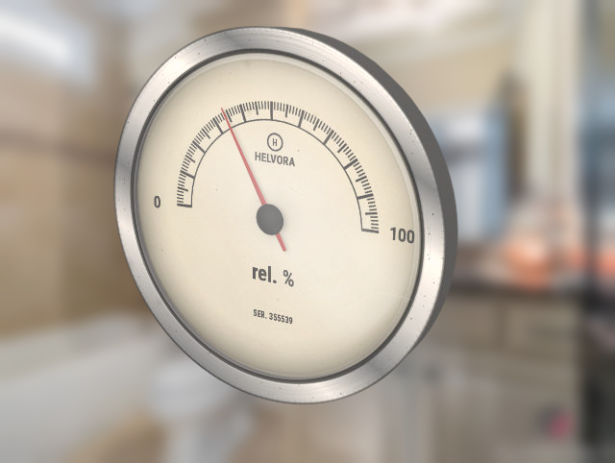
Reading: 35; %
